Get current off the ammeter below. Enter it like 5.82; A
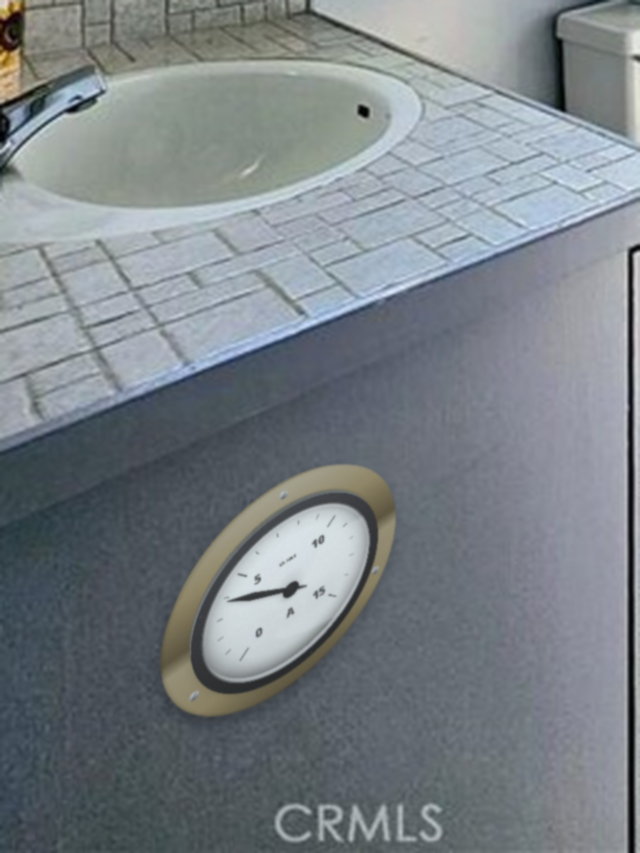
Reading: 4; A
